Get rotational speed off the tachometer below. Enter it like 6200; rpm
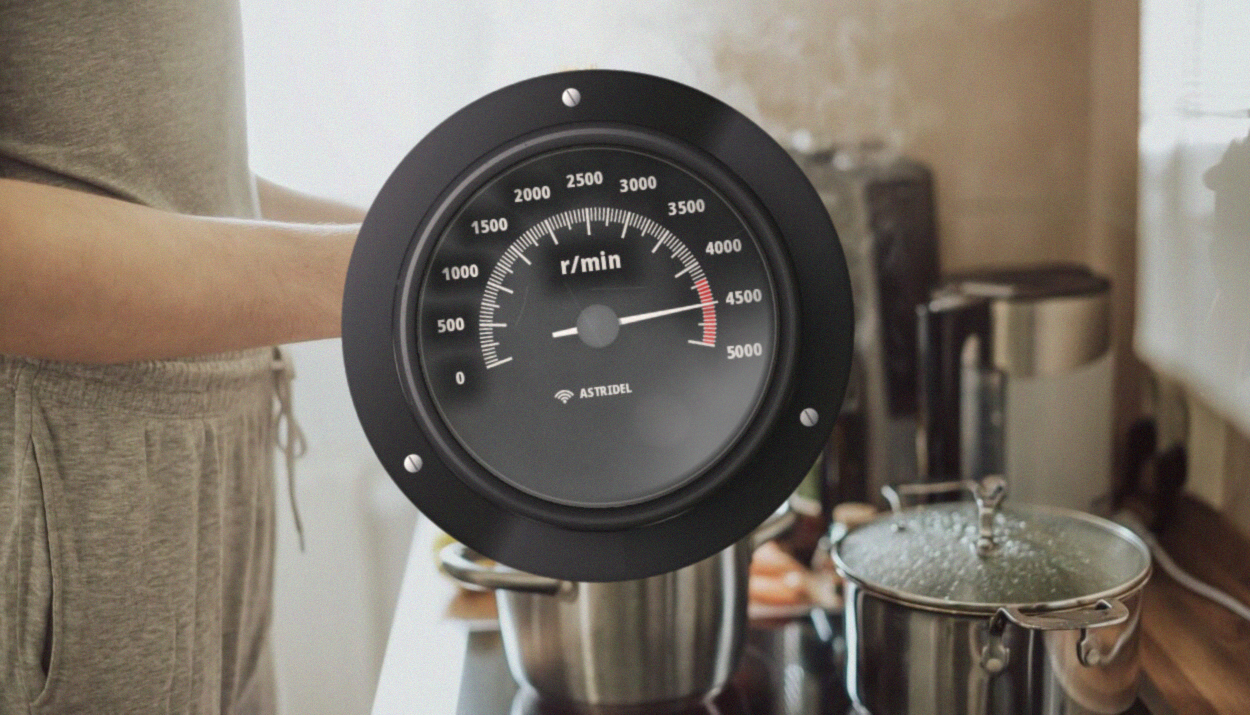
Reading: 4500; rpm
